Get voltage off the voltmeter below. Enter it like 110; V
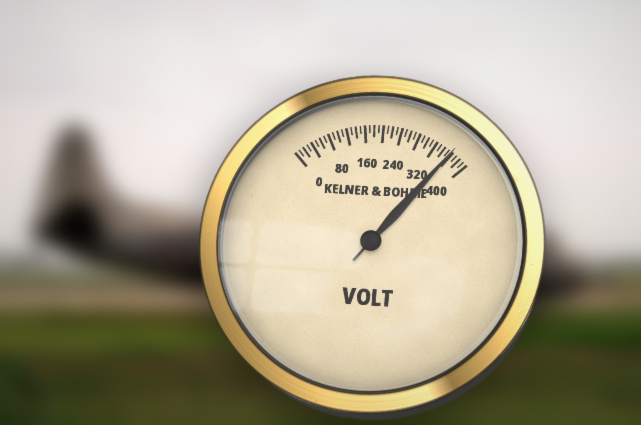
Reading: 360; V
